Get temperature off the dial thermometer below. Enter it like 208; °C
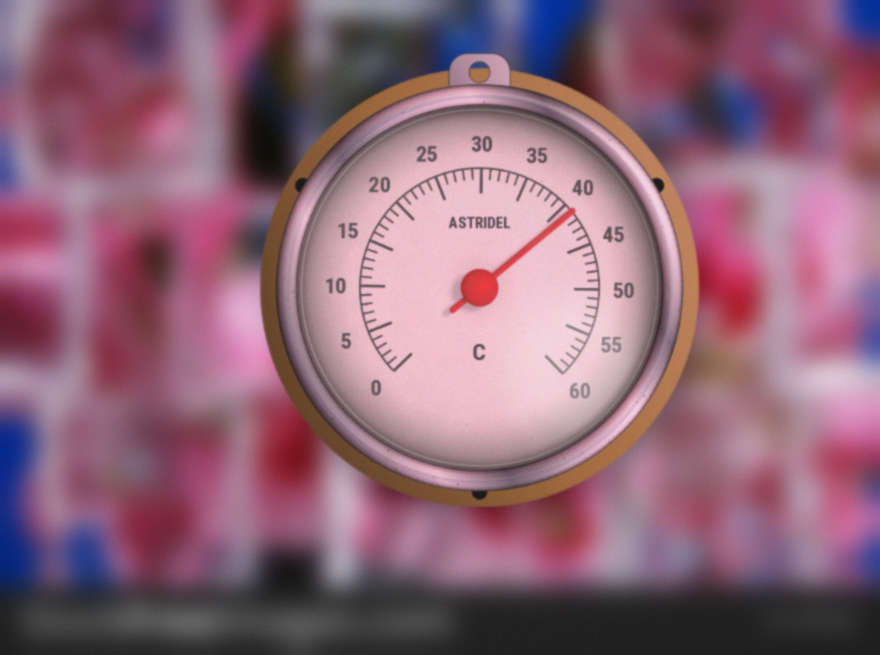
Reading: 41; °C
